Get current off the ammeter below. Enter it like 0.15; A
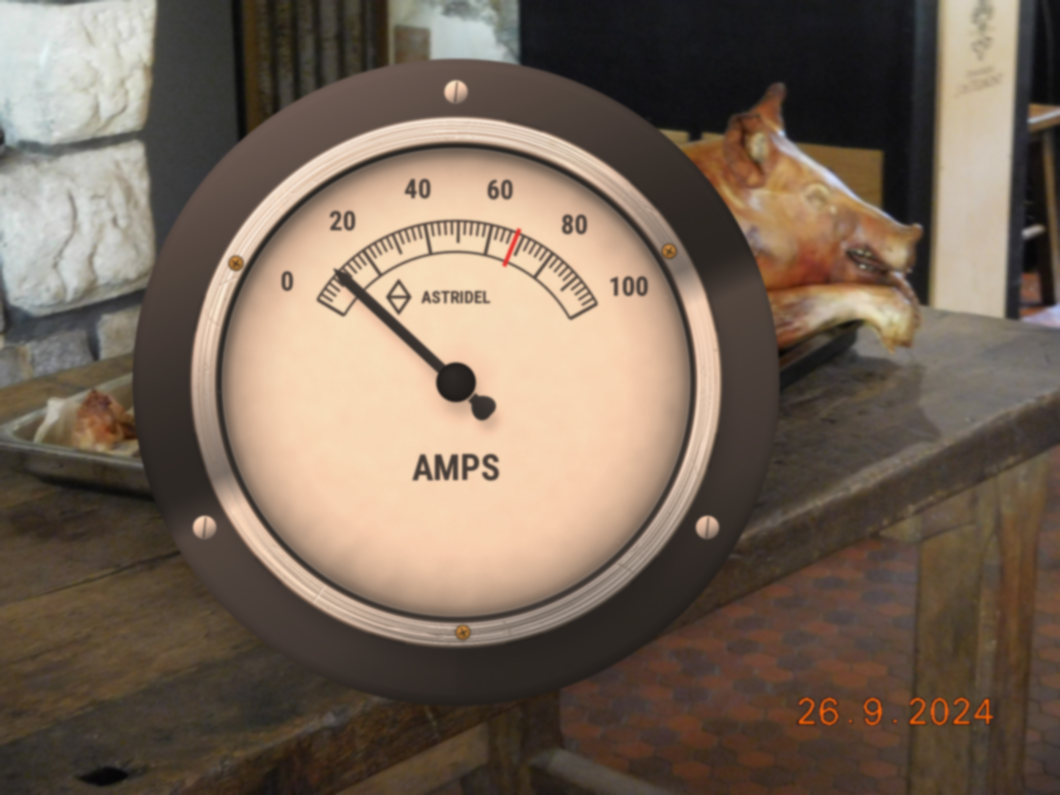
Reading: 10; A
